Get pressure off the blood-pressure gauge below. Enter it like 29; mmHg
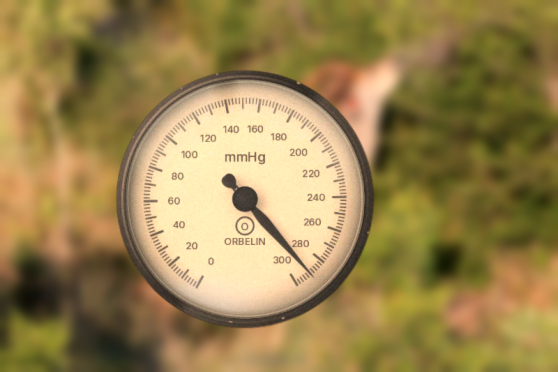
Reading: 290; mmHg
